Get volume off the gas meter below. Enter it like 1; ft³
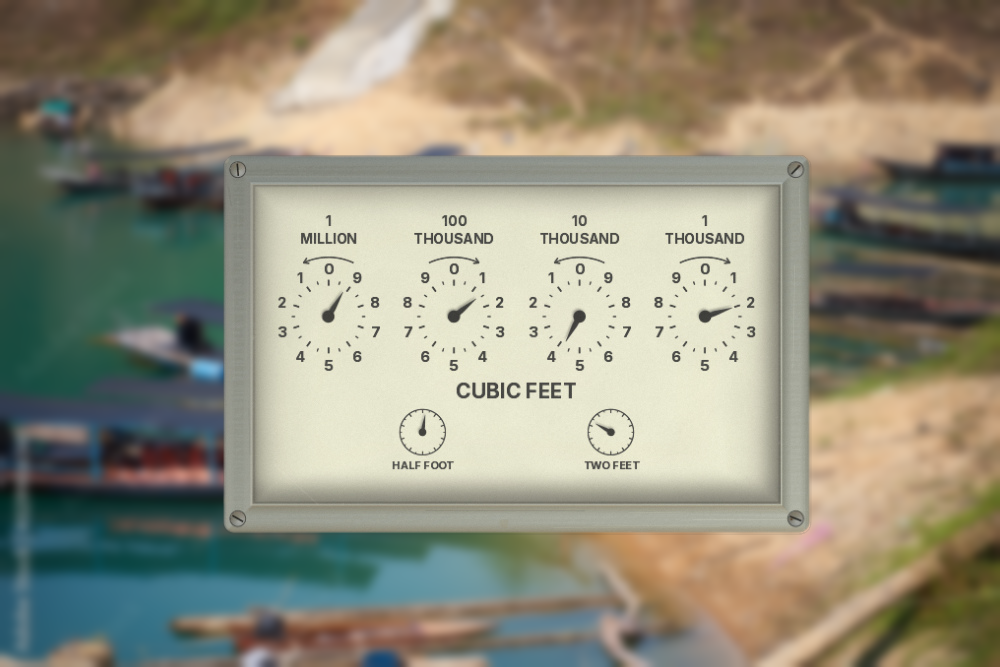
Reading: 914200; ft³
